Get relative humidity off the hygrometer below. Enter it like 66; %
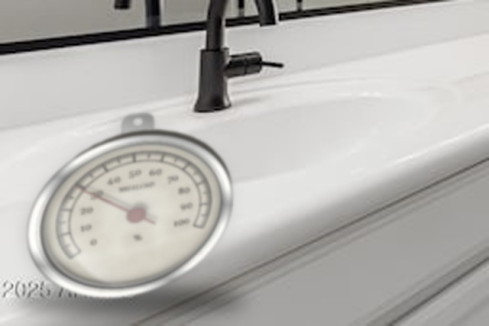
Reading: 30; %
